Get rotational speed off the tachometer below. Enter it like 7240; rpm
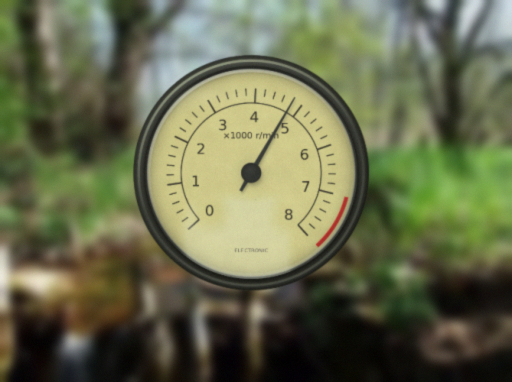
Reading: 4800; rpm
